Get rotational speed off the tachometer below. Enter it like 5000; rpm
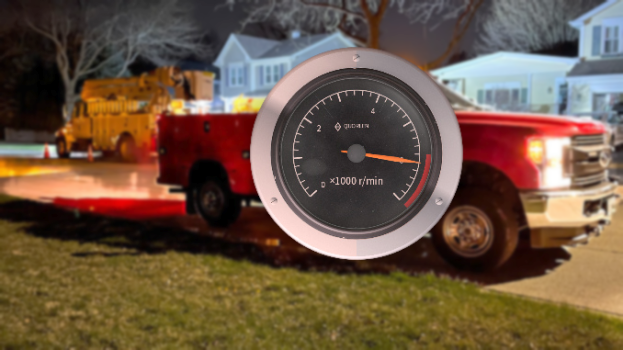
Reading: 6000; rpm
